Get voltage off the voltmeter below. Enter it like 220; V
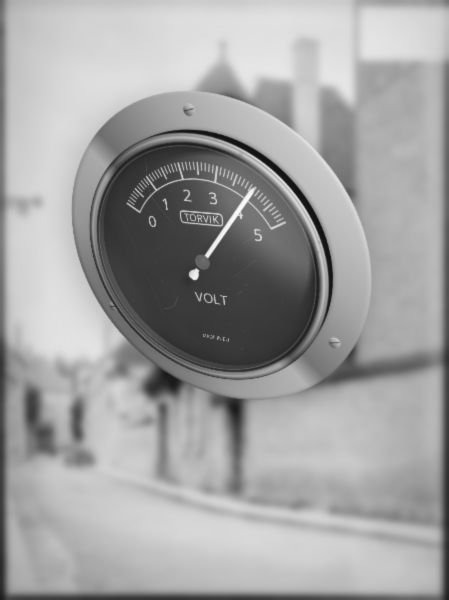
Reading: 4; V
